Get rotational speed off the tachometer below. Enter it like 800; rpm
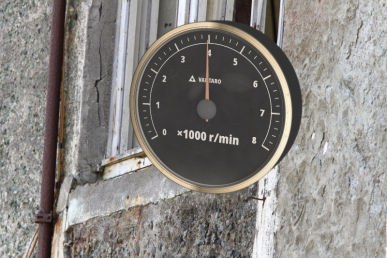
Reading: 4000; rpm
